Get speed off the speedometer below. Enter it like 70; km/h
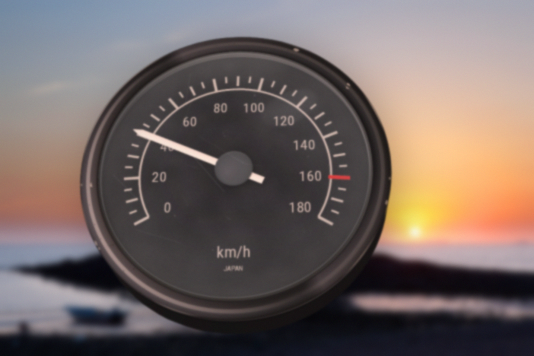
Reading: 40; km/h
